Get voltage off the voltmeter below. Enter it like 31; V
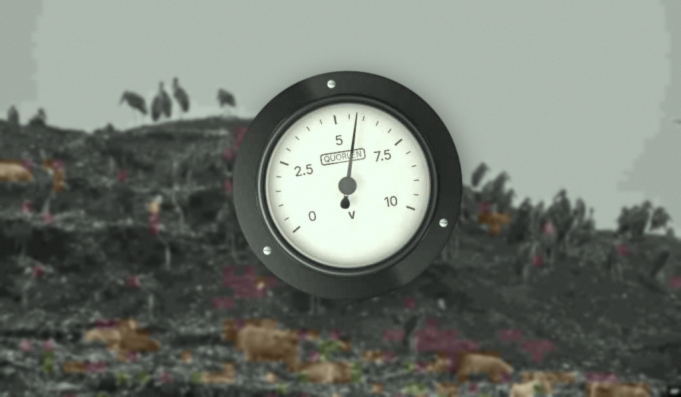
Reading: 5.75; V
